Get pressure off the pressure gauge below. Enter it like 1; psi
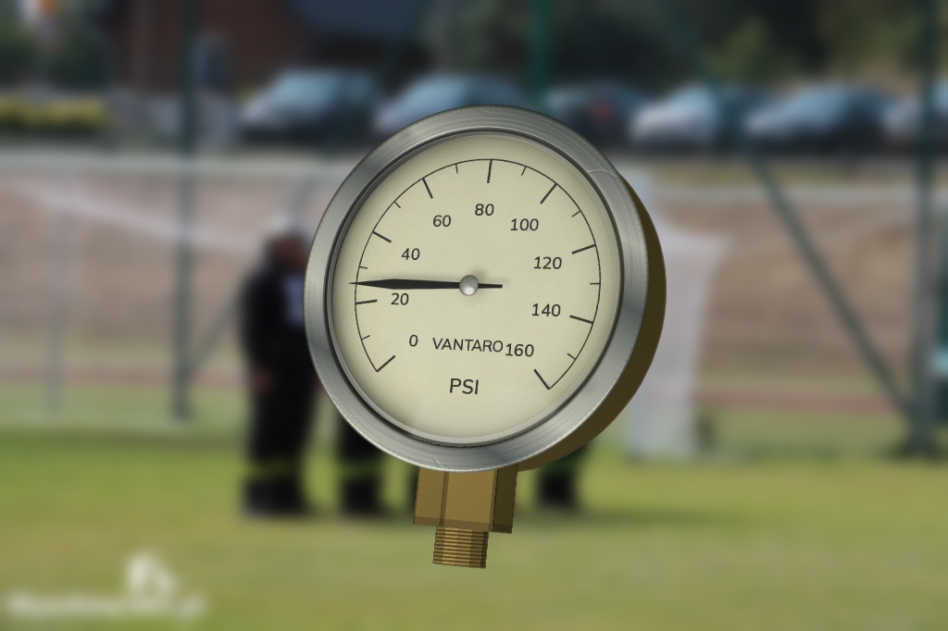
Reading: 25; psi
